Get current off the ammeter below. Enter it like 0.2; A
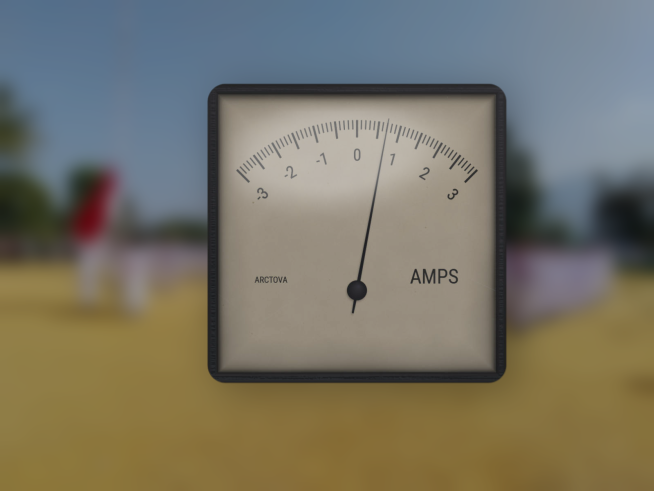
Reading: 0.7; A
